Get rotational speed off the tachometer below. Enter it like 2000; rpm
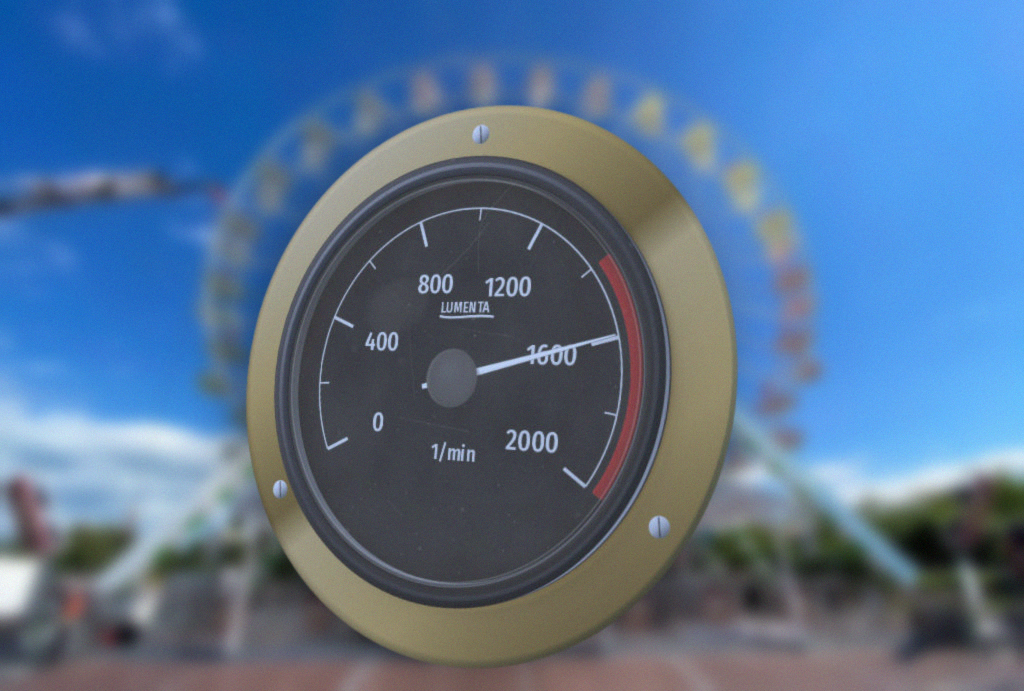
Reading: 1600; rpm
